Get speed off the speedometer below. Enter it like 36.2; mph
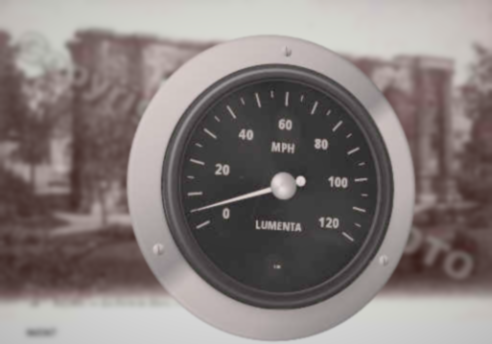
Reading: 5; mph
